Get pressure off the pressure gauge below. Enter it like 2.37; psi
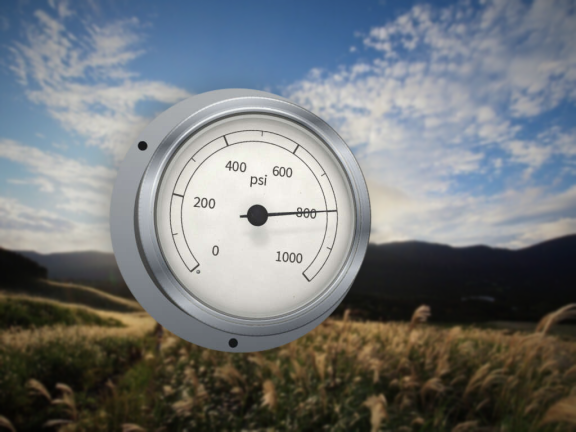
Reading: 800; psi
